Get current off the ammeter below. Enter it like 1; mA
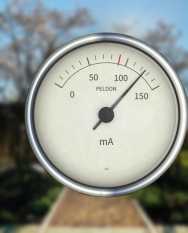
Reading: 125; mA
